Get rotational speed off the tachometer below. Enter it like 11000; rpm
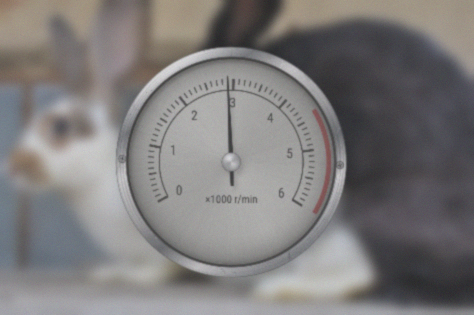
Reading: 2900; rpm
